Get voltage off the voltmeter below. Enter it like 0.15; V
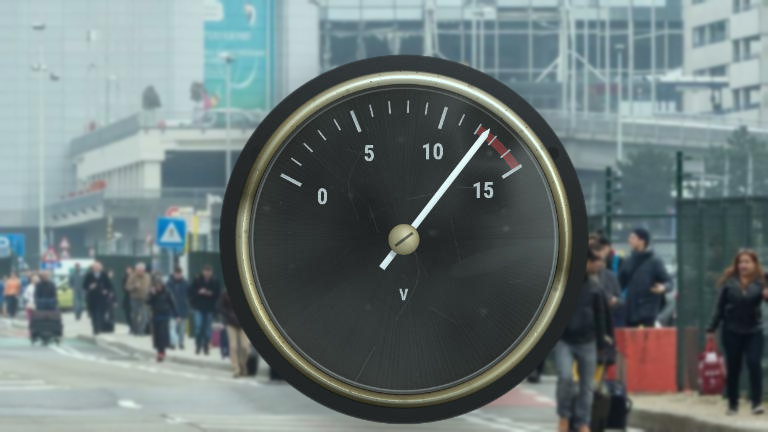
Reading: 12.5; V
